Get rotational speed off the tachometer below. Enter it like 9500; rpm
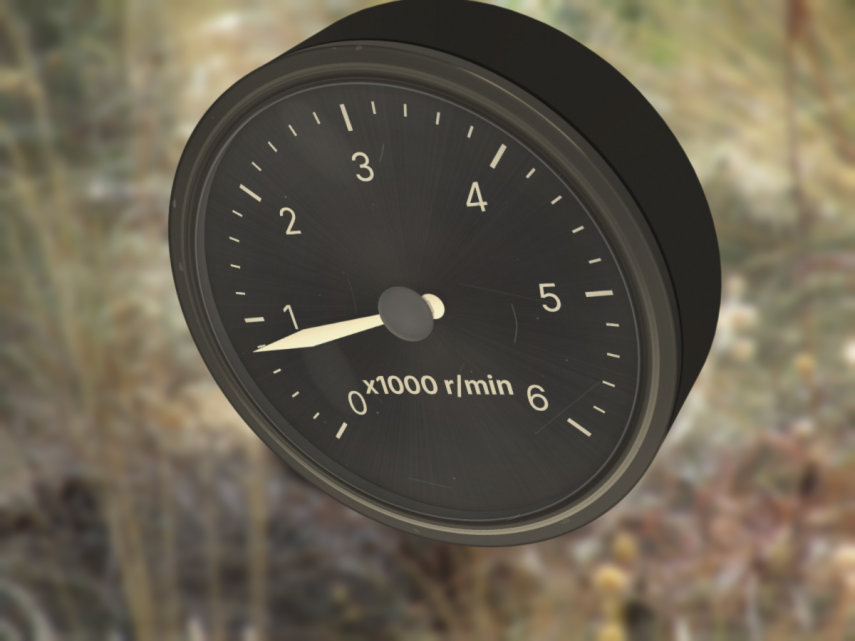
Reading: 800; rpm
